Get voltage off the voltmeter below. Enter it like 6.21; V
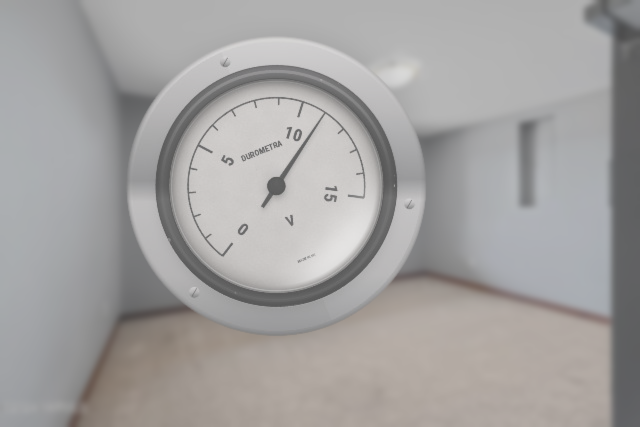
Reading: 11; V
